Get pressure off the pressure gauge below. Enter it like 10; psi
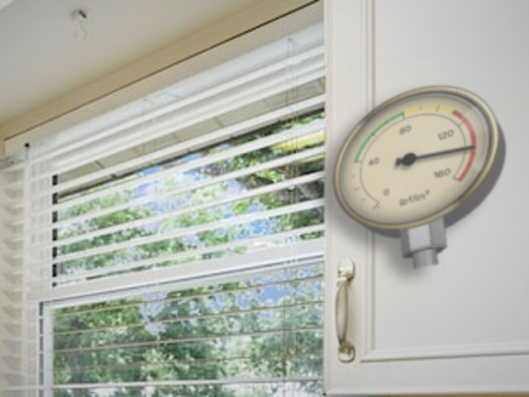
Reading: 140; psi
